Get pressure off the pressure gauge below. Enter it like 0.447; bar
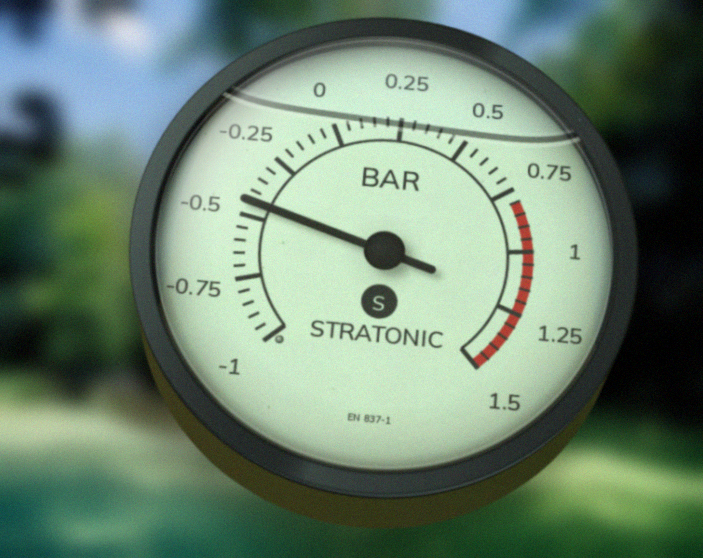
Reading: -0.45; bar
